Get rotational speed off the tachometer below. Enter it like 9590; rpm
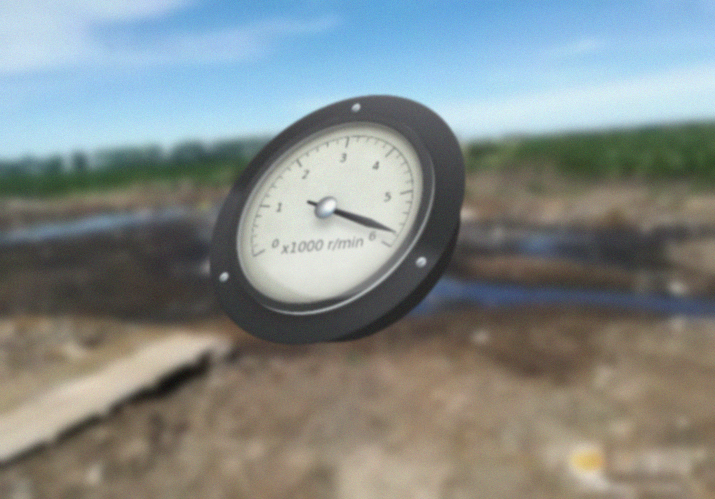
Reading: 5800; rpm
